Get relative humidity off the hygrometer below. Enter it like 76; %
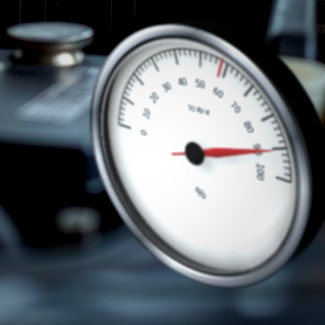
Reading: 90; %
